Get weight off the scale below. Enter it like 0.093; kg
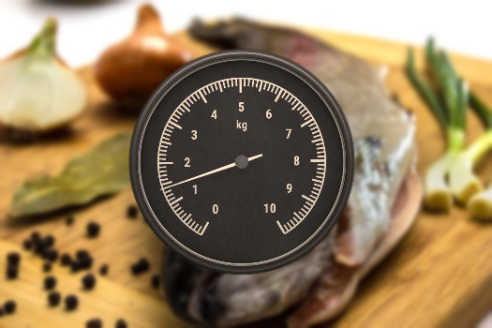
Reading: 1.4; kg
